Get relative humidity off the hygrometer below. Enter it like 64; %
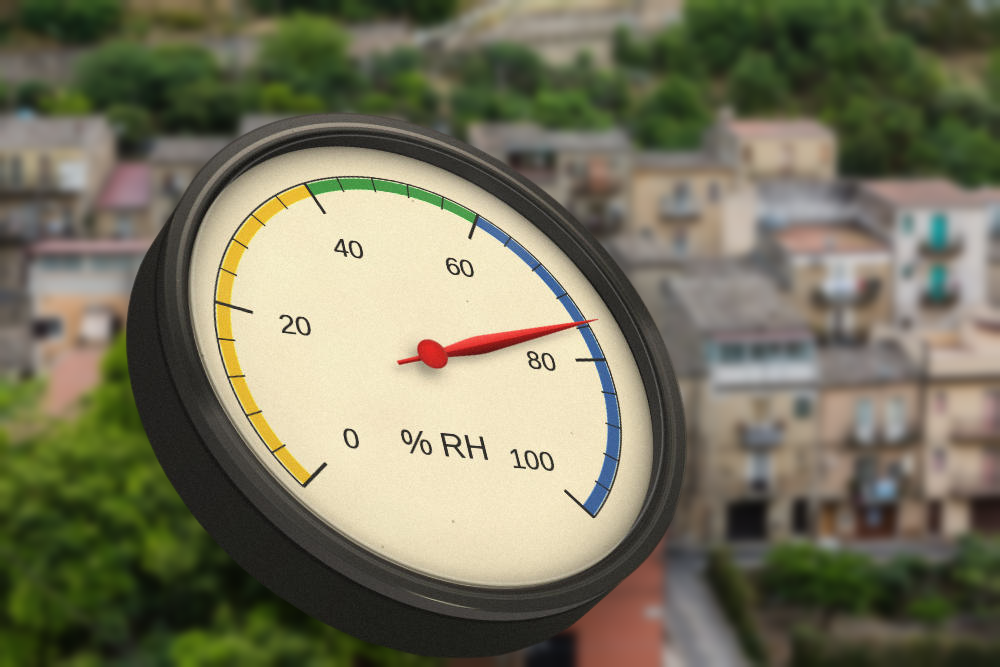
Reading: 76; %
